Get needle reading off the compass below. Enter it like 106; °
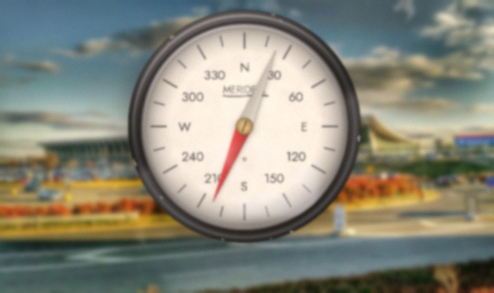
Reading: 202.5; °
